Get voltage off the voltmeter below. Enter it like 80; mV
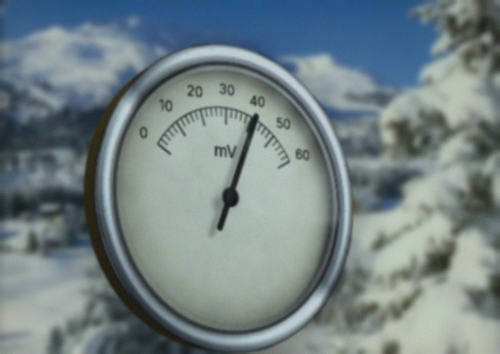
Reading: 40; mV
